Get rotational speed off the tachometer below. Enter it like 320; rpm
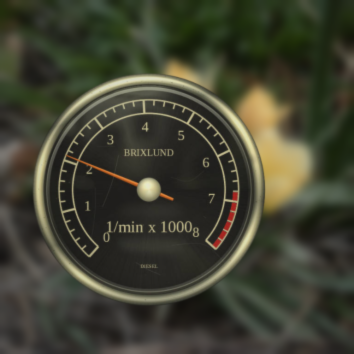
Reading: 2100; rpm
